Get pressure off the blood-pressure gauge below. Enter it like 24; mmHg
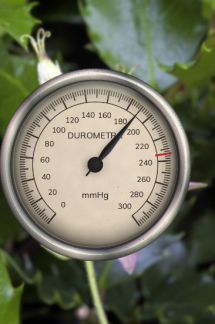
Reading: 190; mmHg
